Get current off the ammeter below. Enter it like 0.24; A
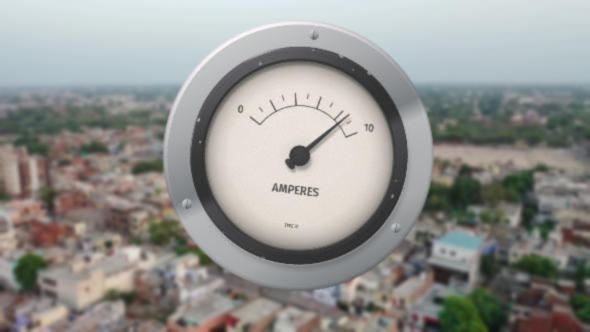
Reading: 8.5; A
